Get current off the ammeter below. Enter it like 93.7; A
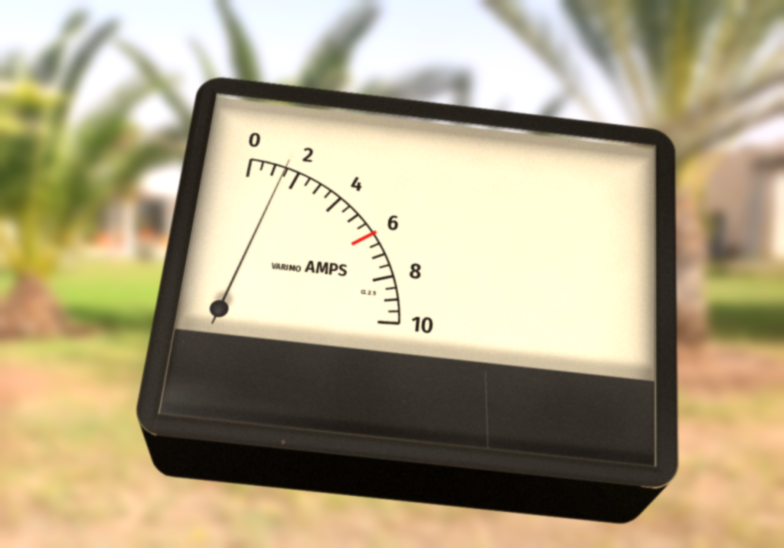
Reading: 1.5; A
